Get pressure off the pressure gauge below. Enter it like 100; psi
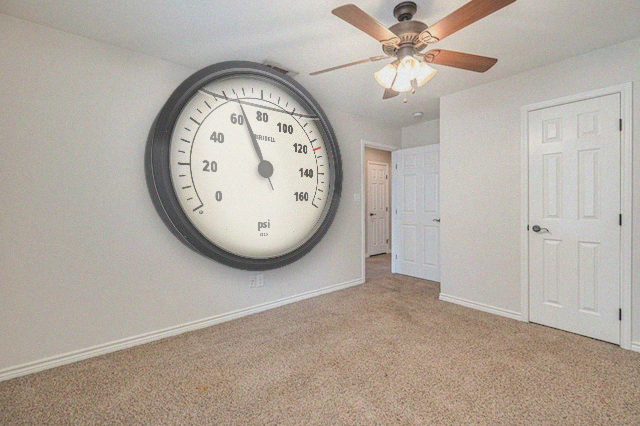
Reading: 65; psi
